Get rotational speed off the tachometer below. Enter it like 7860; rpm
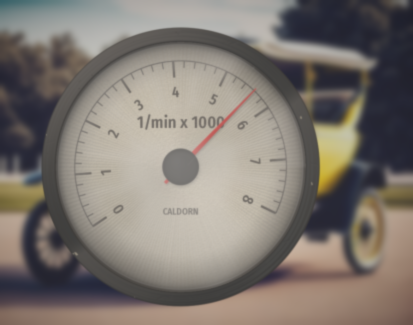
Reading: 5600; rpm
